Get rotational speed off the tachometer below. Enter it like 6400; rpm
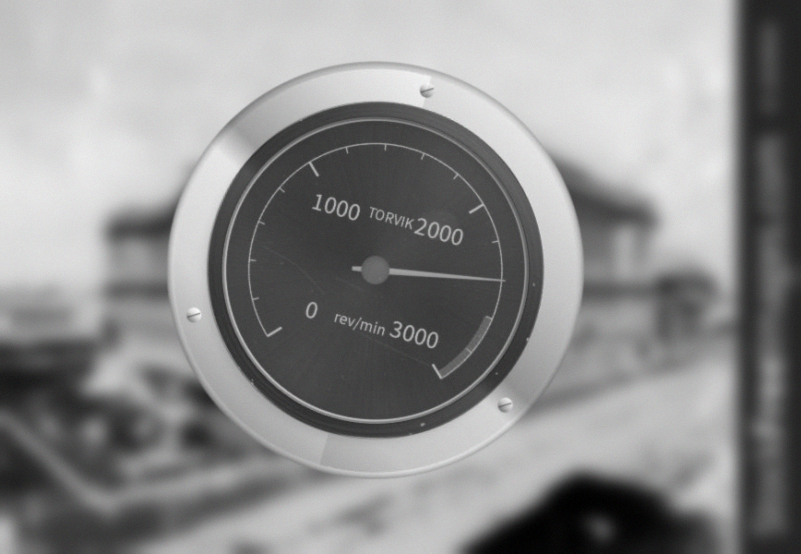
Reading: 2400; rpm
